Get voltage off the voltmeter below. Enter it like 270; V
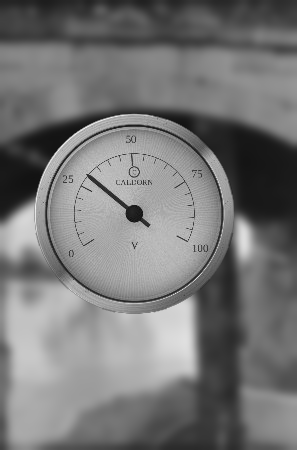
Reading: 30; V
